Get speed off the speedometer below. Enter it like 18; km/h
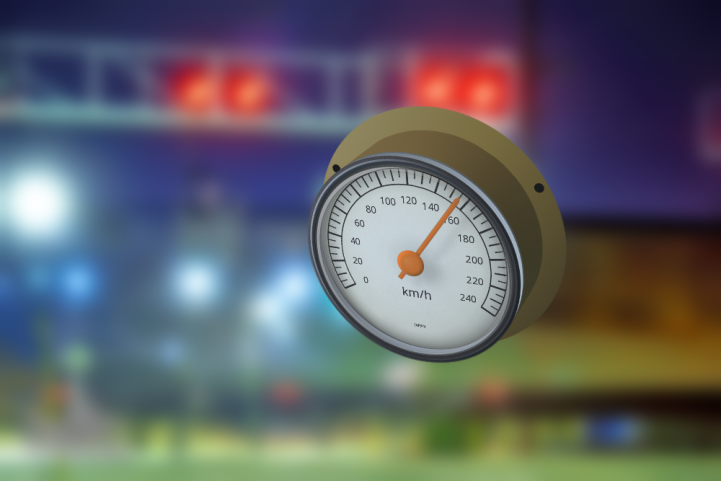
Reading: 155; km/h
